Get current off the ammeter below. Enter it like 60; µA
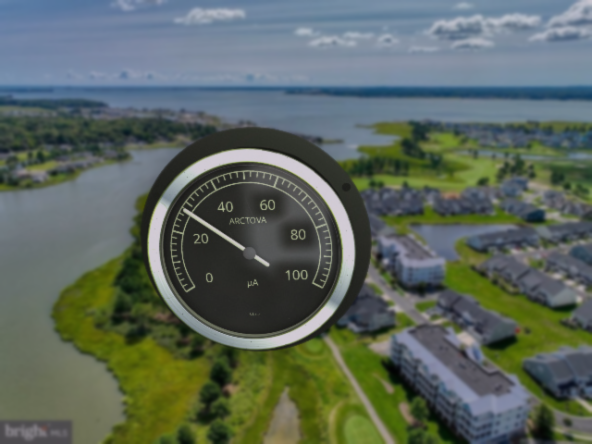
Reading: 28; µA
